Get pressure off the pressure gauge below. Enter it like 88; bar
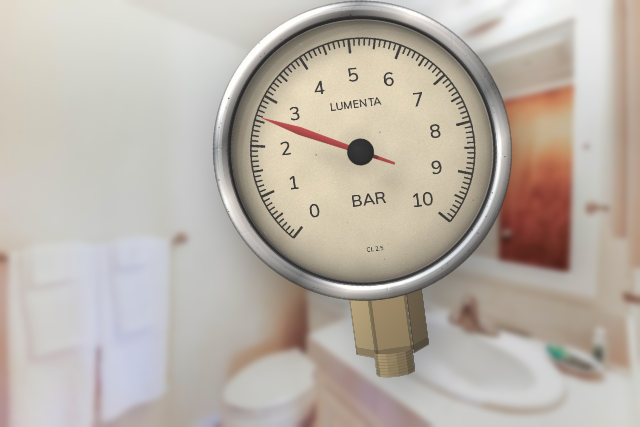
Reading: 2.6; bar
